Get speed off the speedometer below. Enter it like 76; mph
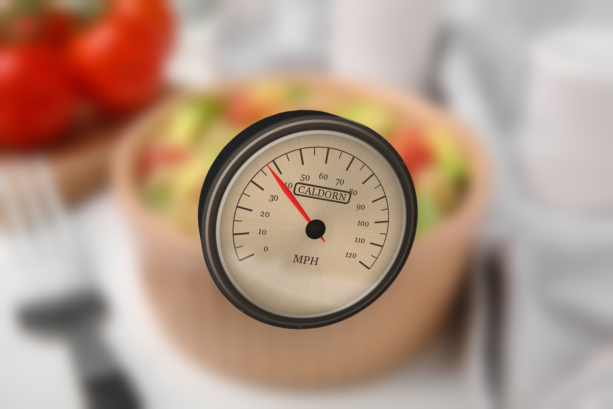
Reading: 37.5; mph
